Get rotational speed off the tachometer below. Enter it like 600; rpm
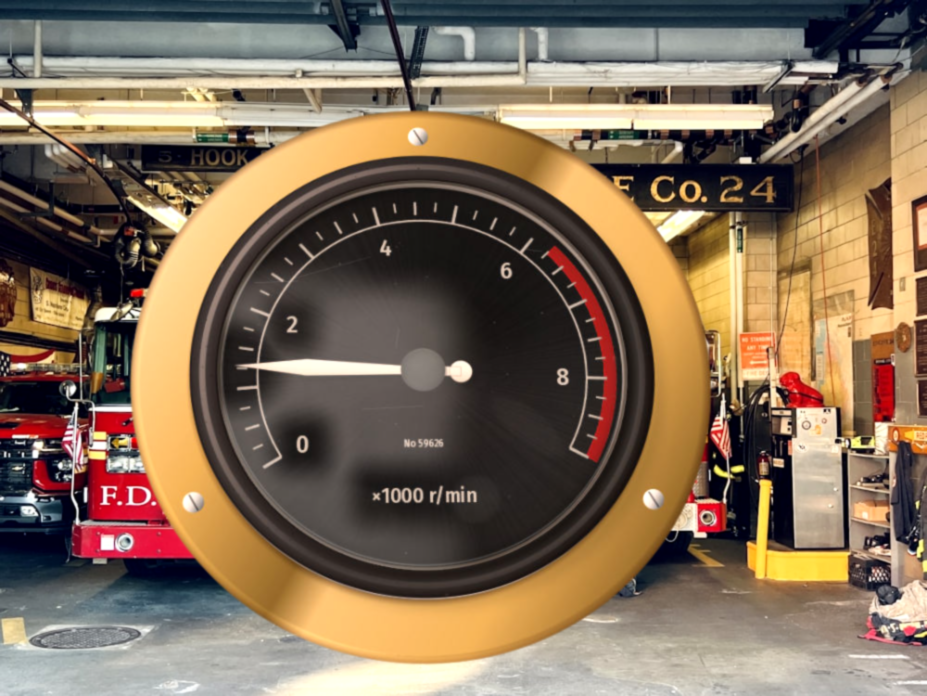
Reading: 1250; rpm
